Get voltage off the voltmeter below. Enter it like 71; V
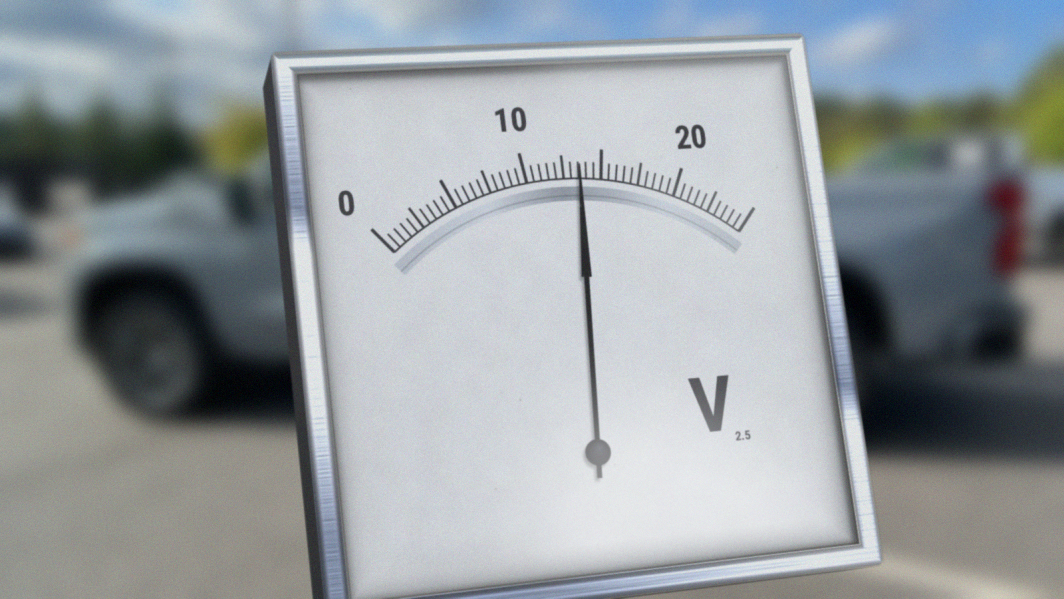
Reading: 13.5; V
